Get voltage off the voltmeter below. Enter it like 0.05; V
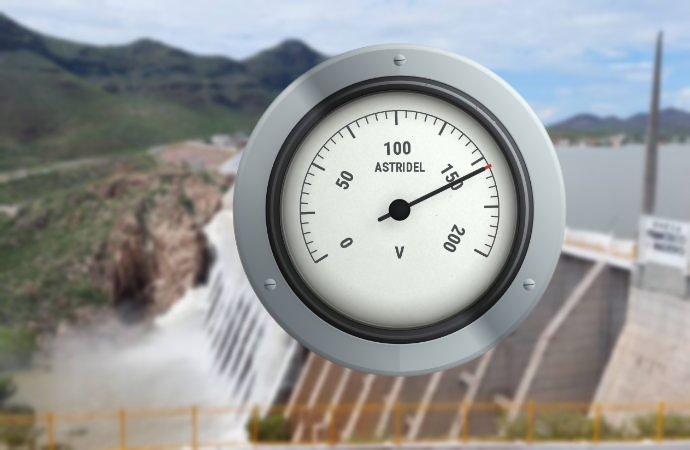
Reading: 155; V
